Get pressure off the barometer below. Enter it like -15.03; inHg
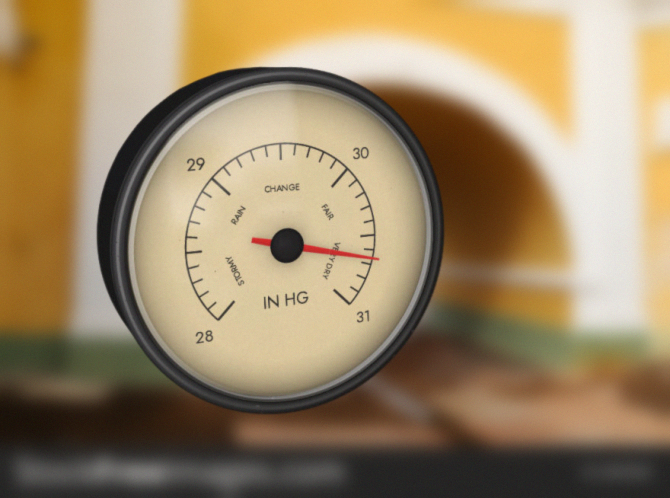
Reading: 30.65; inHg
